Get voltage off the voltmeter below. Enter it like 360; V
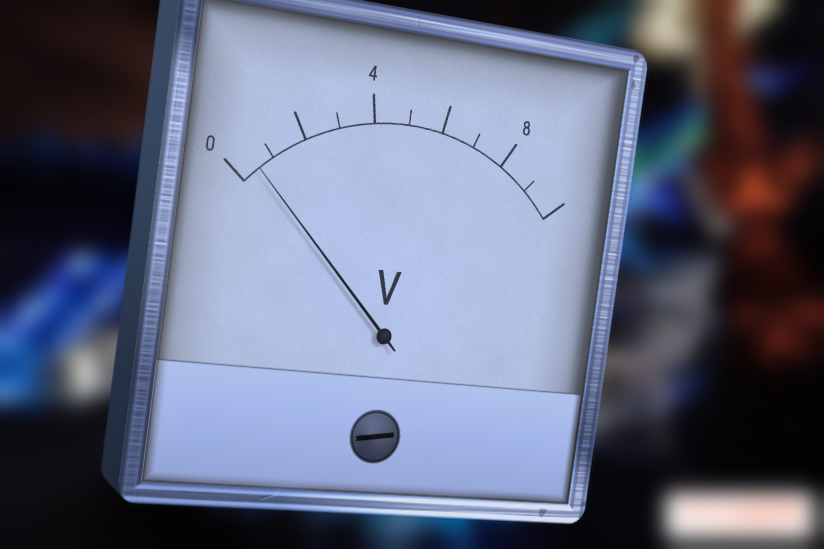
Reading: 0.5; V
